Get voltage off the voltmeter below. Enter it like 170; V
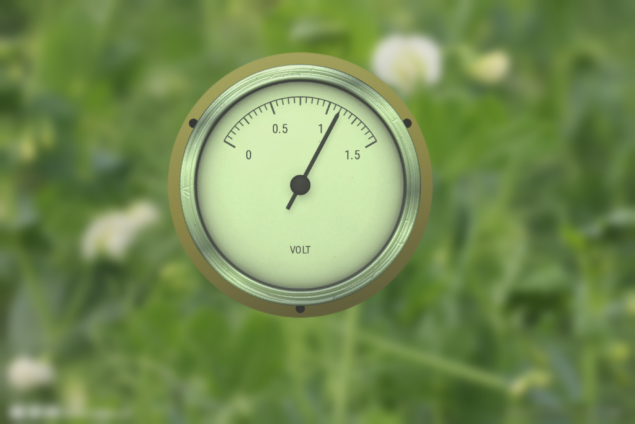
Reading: 1.1; V
